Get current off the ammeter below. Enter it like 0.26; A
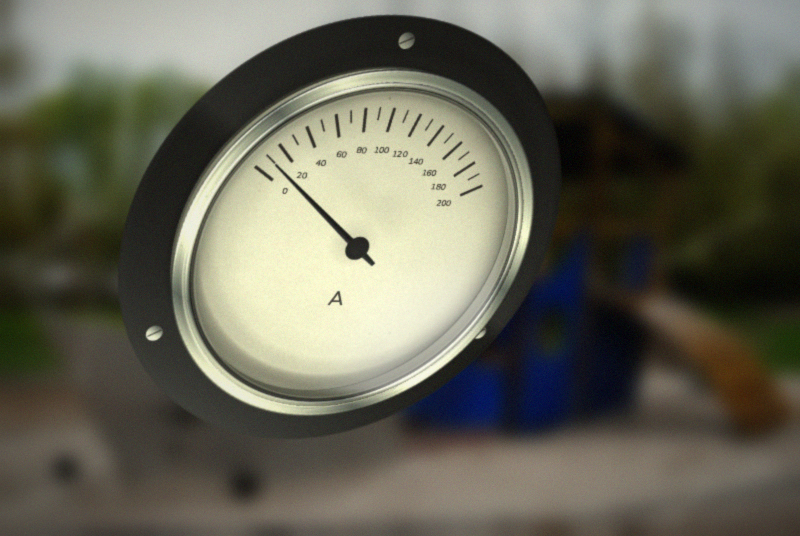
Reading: 10; A
